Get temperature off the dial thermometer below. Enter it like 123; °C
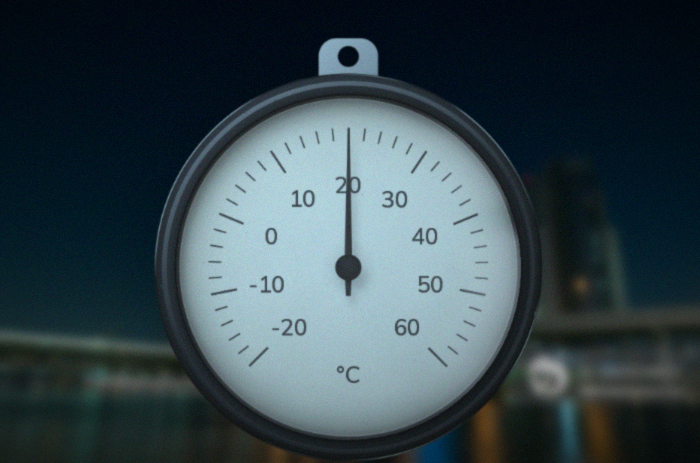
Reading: 20; °C
